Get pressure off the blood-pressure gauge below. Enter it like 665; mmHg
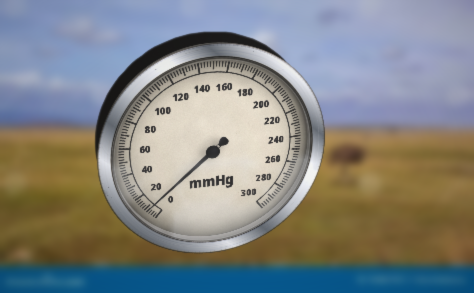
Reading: 10; mmHg
